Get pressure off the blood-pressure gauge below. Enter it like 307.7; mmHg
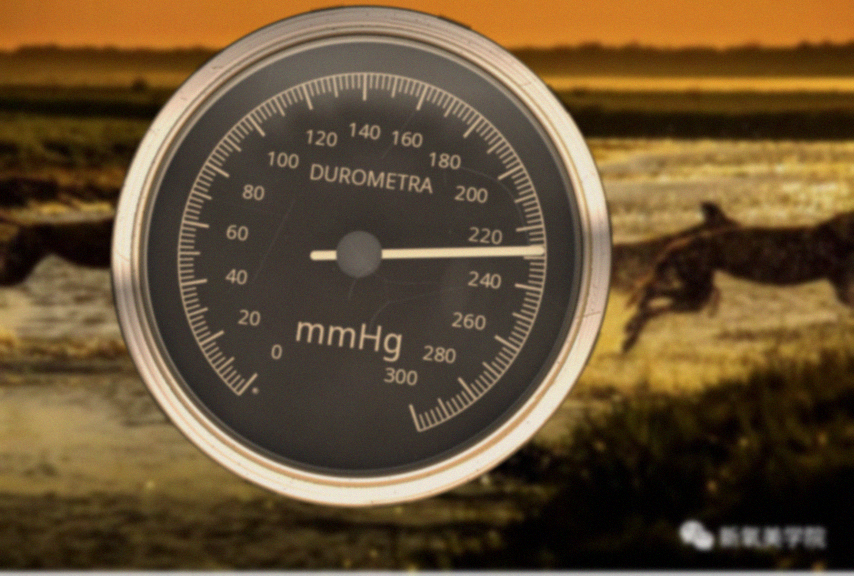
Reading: 228; mmHg
